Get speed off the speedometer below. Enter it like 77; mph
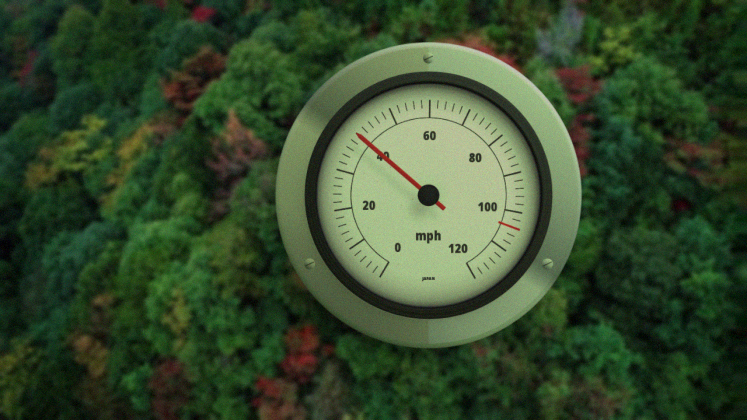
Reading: 40; mph
